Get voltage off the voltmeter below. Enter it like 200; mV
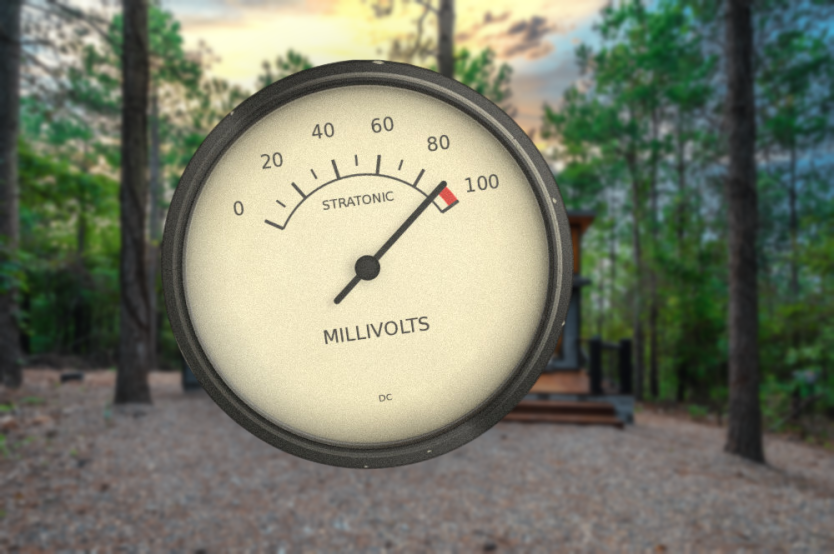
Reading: 90; mV
